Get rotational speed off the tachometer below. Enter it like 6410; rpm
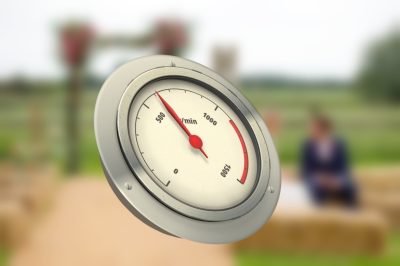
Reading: 600; rpm
